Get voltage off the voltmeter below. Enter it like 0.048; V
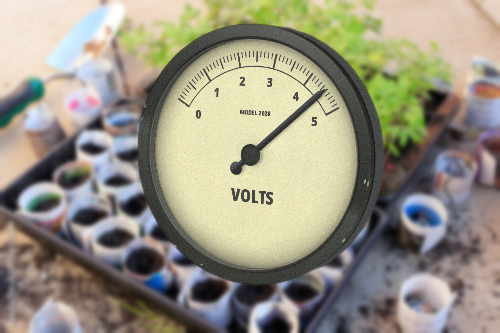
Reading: 4.5; V
